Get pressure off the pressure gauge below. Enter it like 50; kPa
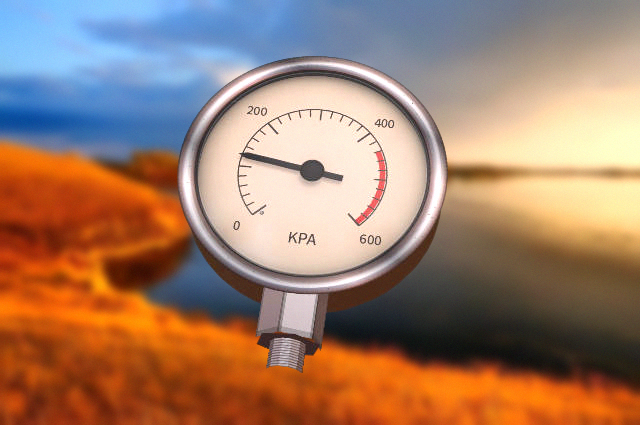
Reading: 120; kPa
